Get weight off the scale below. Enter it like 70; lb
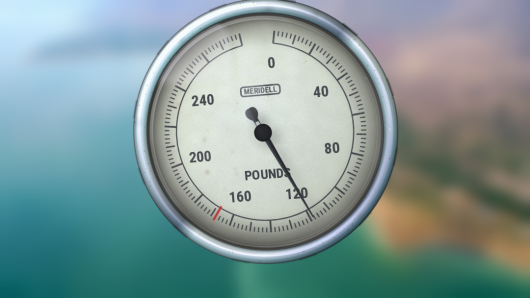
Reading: 118; lb
